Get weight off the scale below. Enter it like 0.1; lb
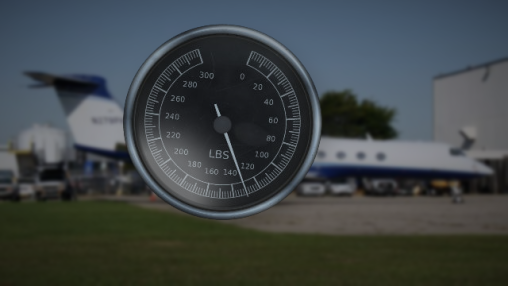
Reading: 130; lb
